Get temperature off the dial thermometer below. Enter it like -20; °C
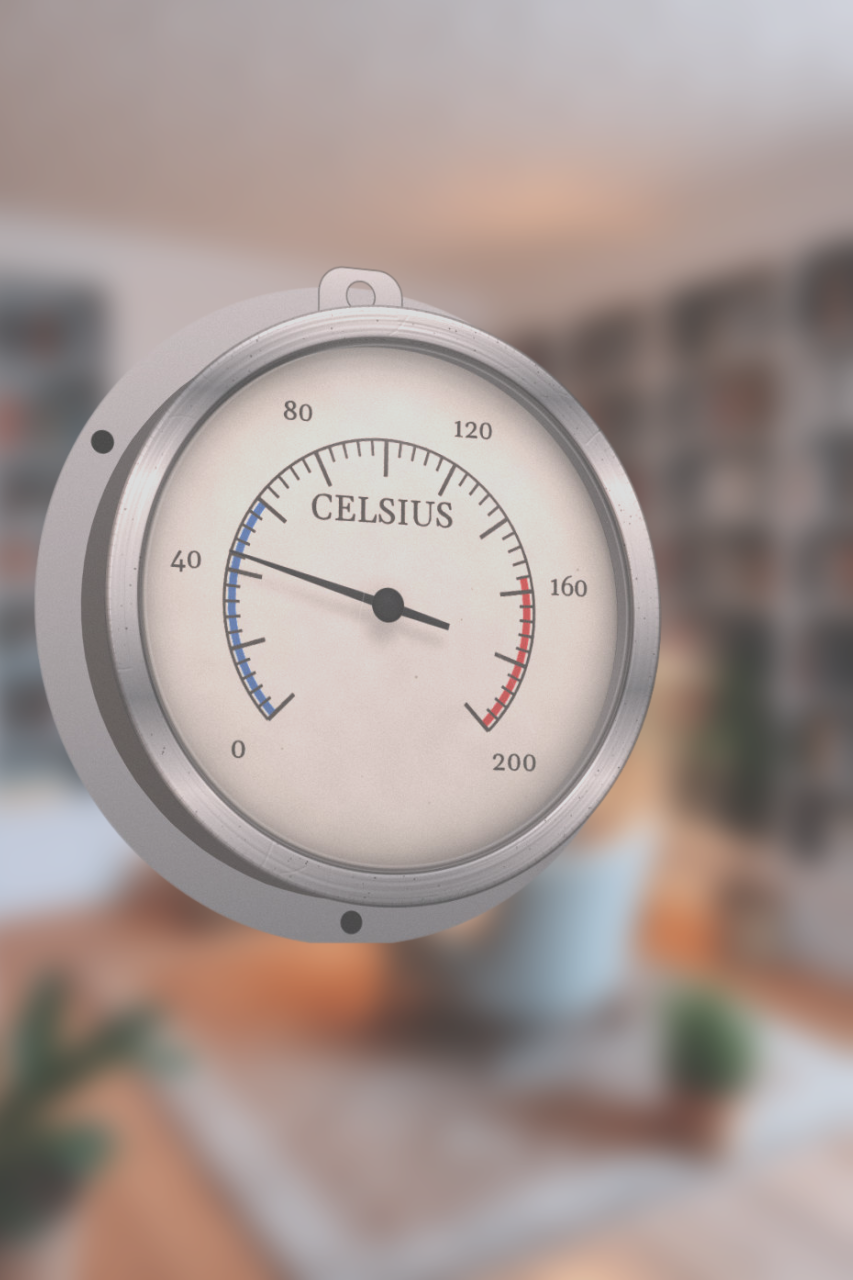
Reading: 44; °C
